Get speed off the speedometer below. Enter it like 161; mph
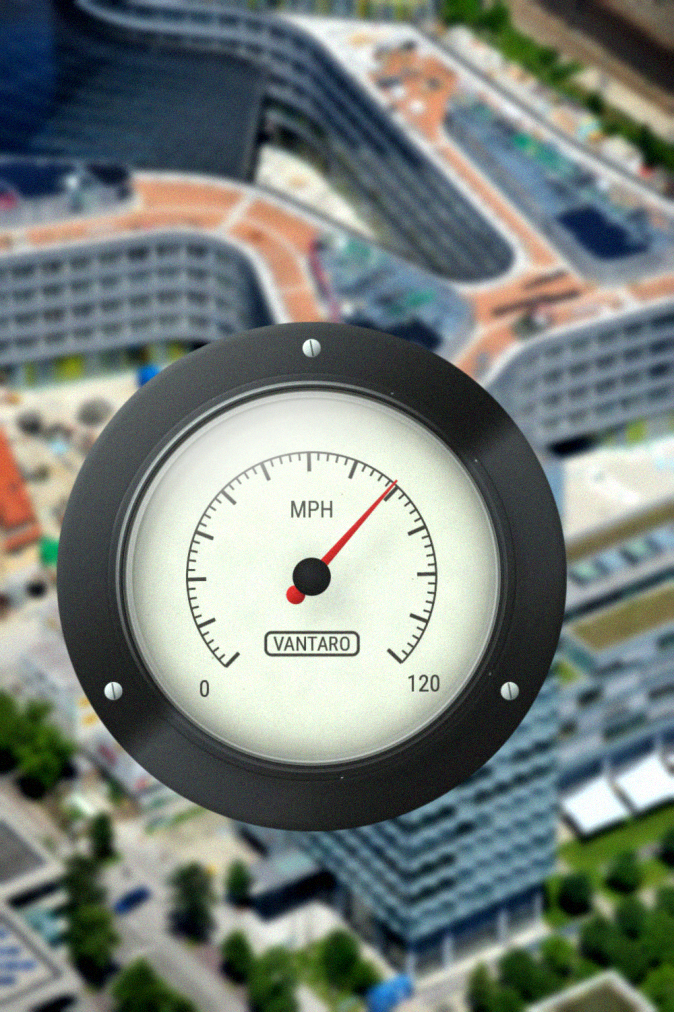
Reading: 79; mph
